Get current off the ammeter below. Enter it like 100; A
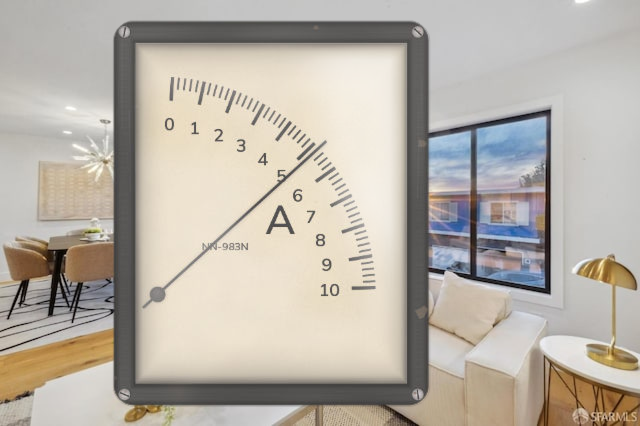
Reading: 5.2; A
